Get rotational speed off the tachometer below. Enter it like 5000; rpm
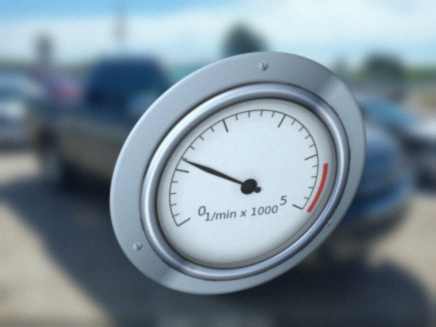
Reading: 1200; rpm
